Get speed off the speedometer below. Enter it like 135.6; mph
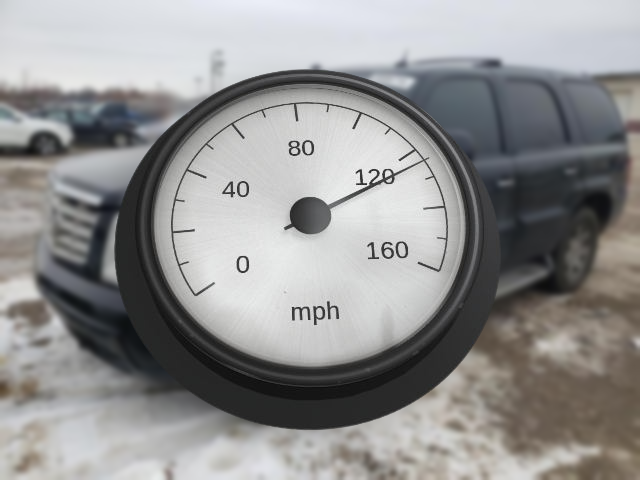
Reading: 125; mph
